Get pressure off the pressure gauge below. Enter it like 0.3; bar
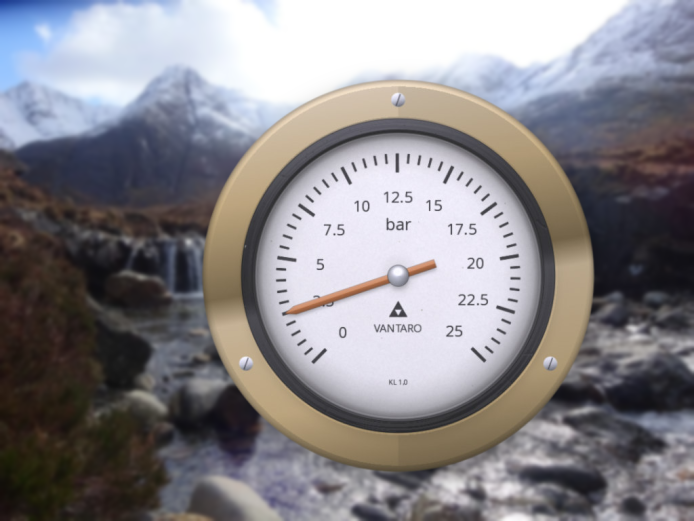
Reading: 2.5; bar
